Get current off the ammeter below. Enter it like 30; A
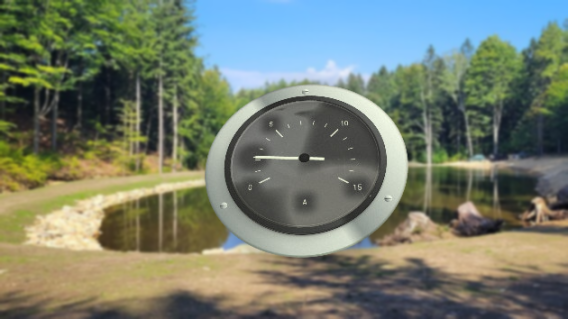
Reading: 2; A
